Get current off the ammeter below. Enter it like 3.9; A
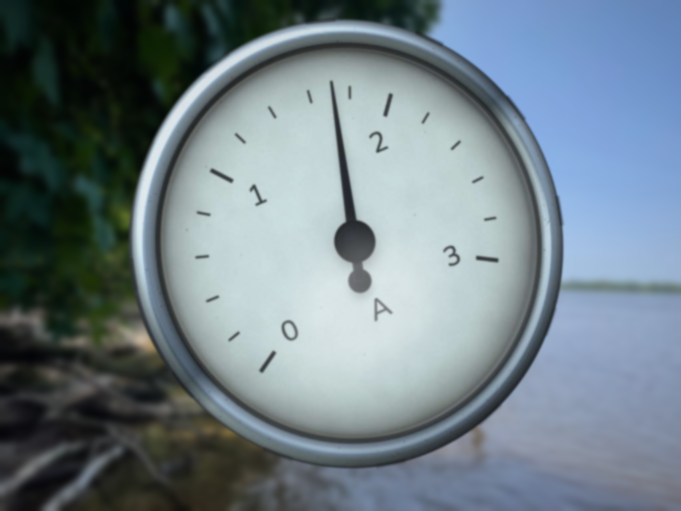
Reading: 1.7; A
